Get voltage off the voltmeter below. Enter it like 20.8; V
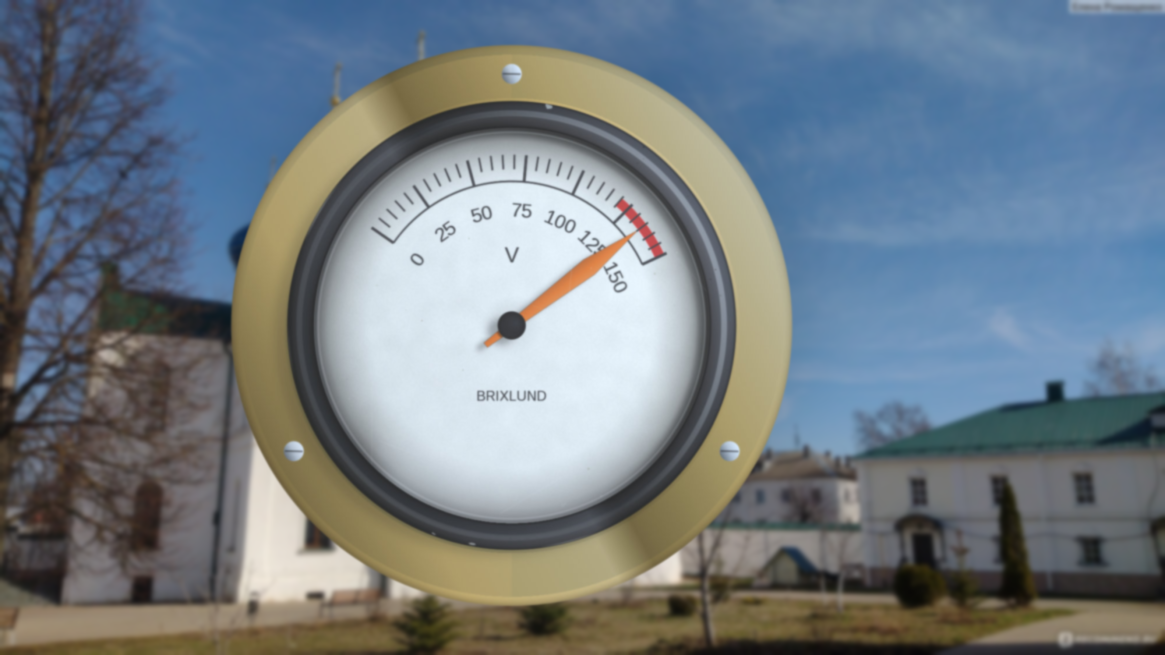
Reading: 135; V
